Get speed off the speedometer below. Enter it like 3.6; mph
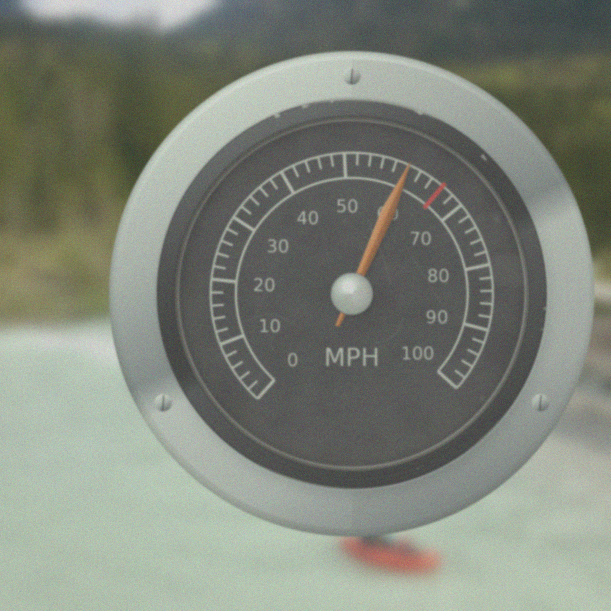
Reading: 60; mph
